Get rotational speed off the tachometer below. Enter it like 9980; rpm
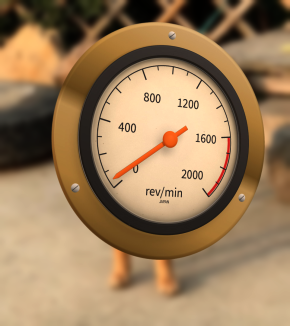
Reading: 50; rpm
